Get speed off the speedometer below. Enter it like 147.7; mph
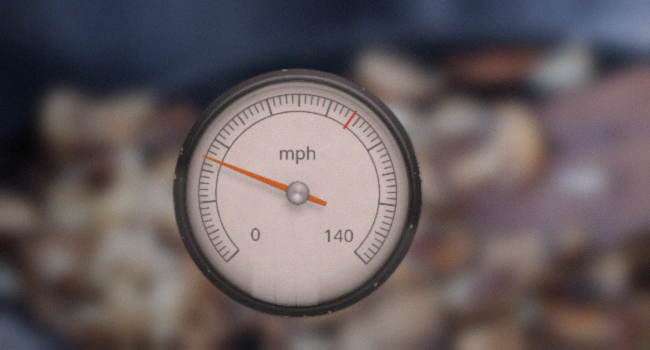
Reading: 34; mph
